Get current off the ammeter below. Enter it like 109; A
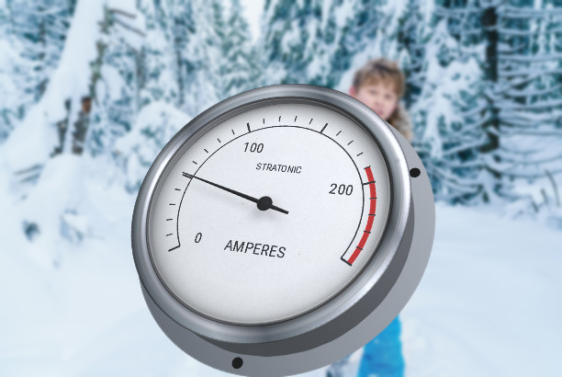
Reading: 50; A
